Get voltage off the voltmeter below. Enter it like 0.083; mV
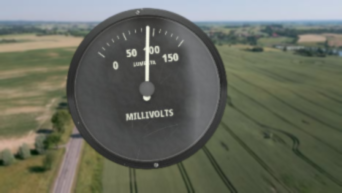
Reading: 90; mV
